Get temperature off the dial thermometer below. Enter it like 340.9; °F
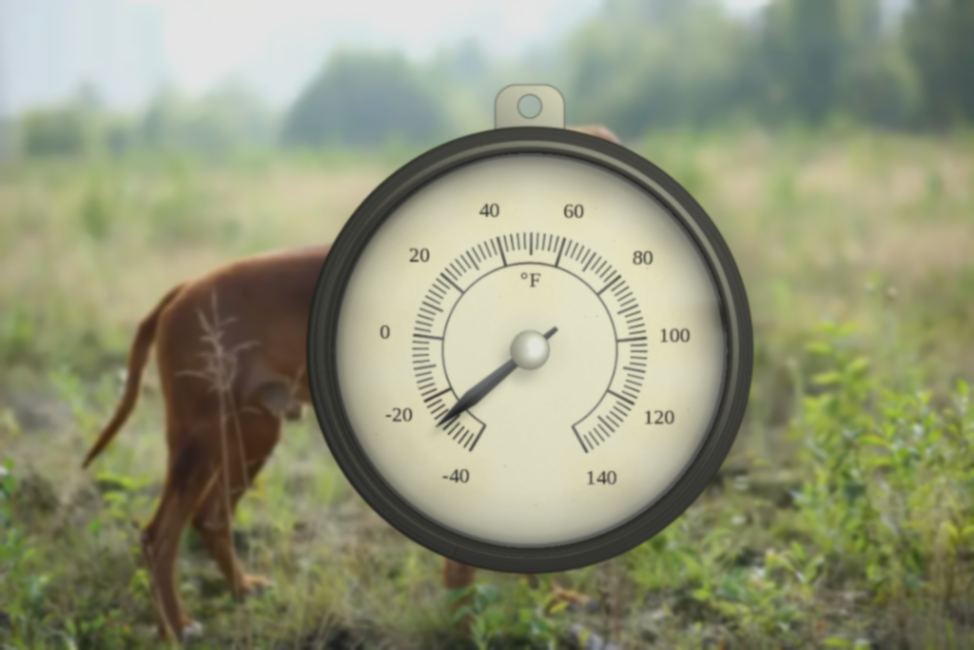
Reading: -28; °F
